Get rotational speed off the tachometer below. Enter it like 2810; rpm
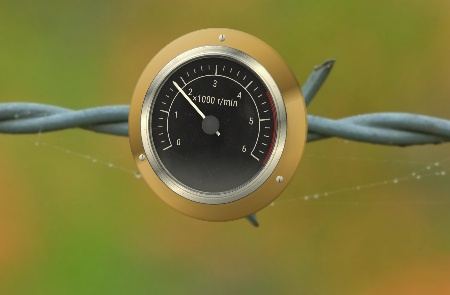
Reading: 1800; rpm
